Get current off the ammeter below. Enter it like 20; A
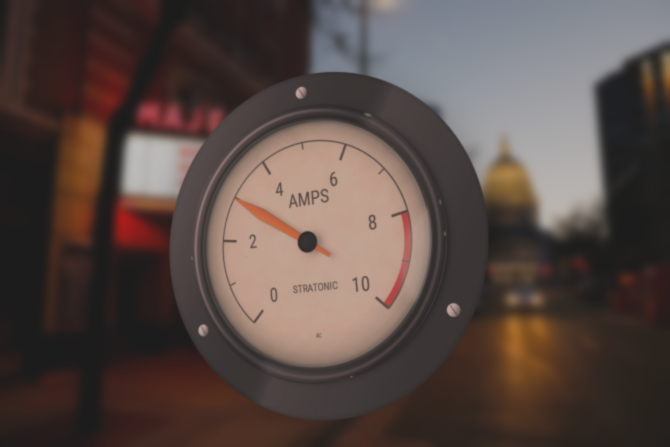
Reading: 3; A
